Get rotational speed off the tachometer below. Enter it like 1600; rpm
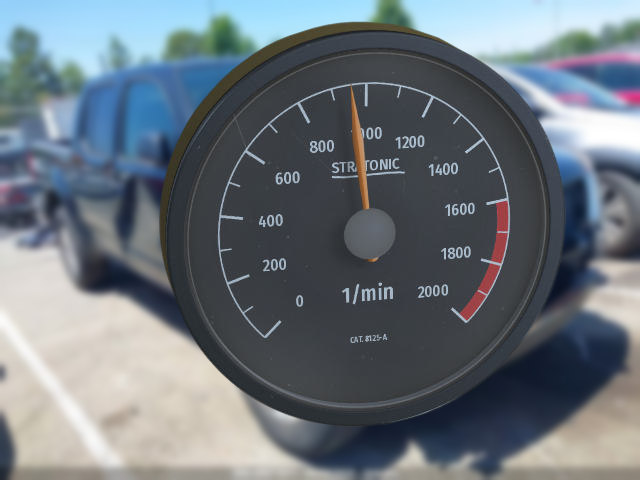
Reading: 950; rpm
